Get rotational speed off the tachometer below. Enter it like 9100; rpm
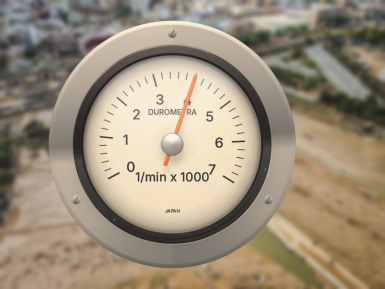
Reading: 4000; rpm
